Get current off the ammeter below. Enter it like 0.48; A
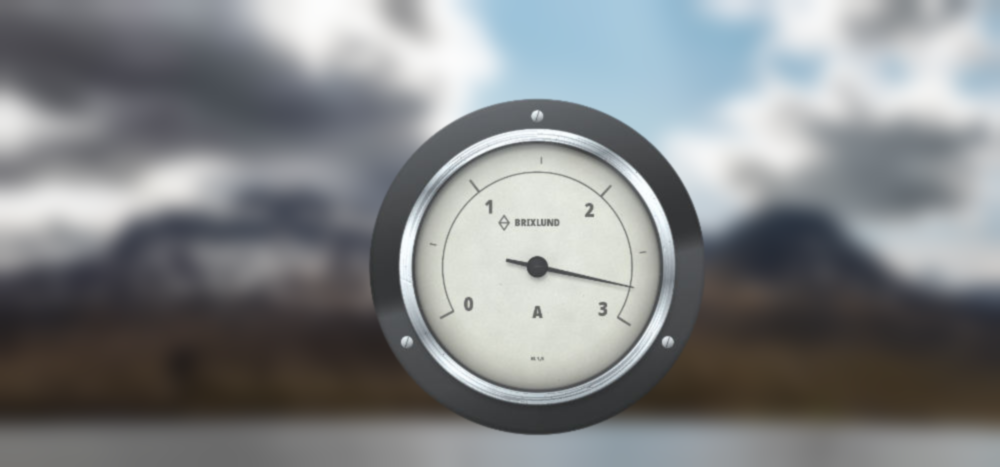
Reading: 2.75; A
